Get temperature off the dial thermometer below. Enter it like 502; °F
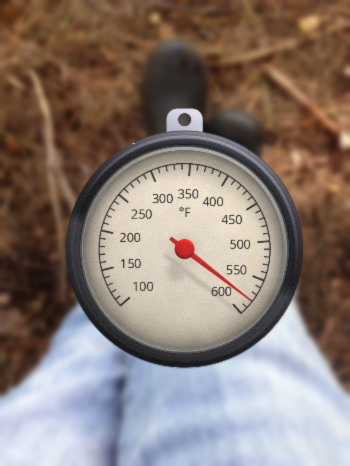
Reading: 580; °F
